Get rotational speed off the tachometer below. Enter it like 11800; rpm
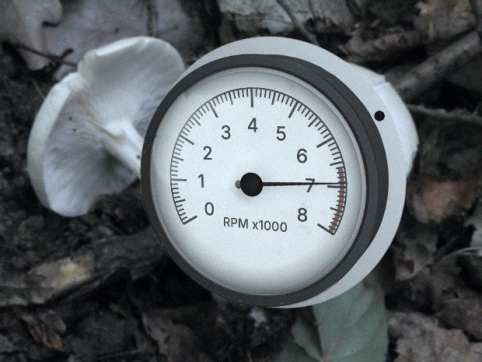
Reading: 6900; rpm
